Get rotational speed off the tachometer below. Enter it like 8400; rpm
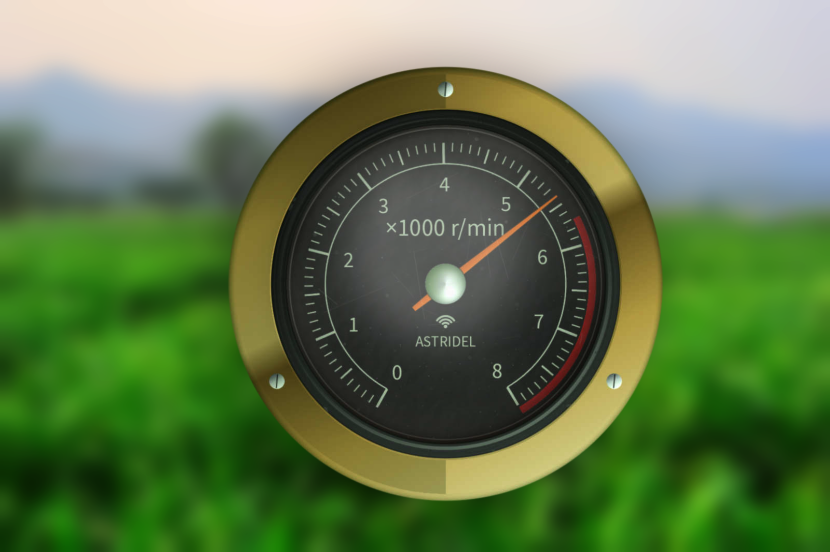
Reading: 5400; rpm
